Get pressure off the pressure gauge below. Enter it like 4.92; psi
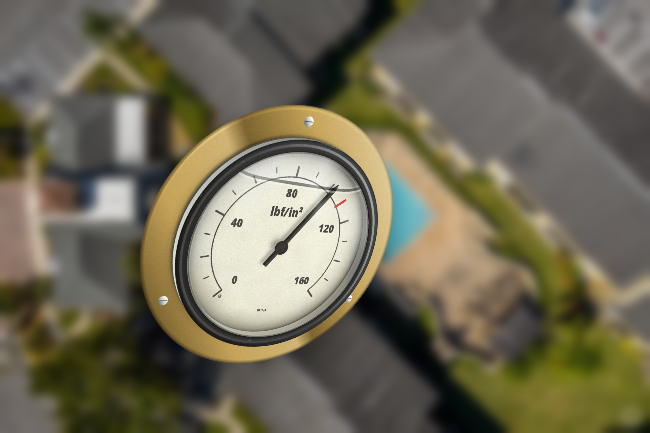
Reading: 100; psi
